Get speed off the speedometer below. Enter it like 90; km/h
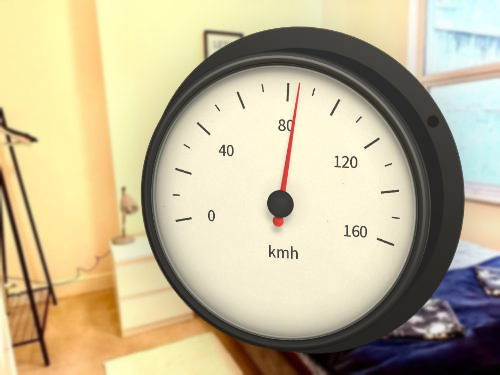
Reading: 85; km/h
